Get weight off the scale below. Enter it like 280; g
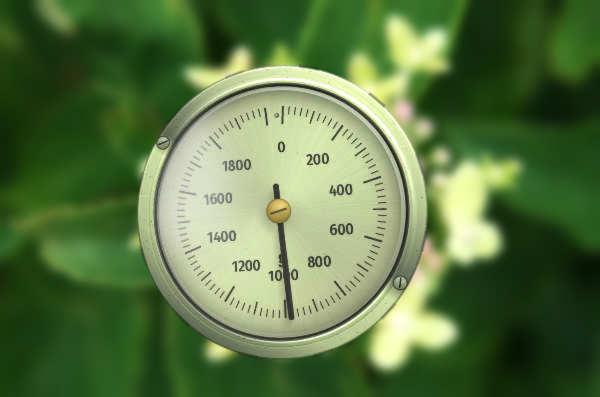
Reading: 980; g
